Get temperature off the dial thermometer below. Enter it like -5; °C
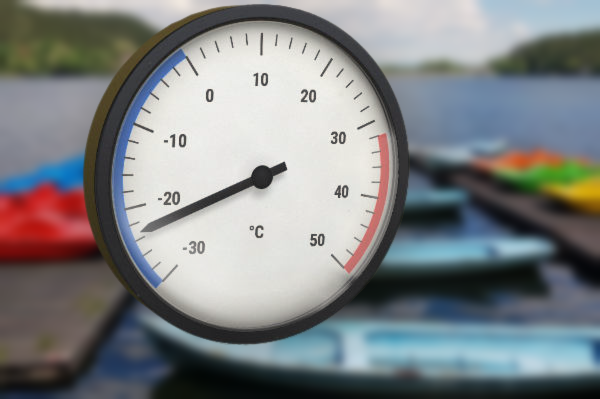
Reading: -23; °C
